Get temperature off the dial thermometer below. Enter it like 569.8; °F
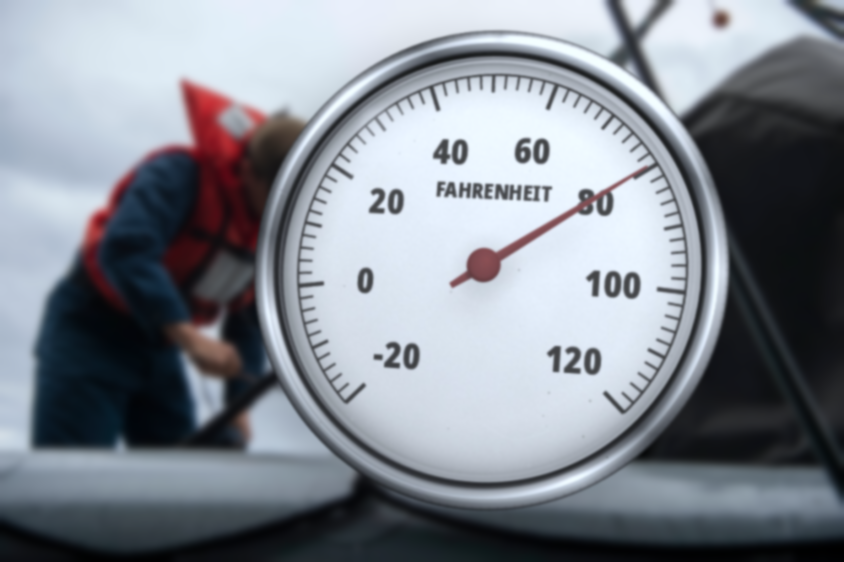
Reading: 80; °F
